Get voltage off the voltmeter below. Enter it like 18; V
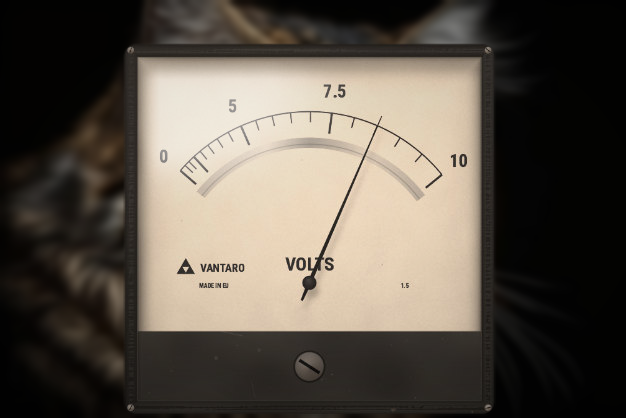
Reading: 8.5; V
